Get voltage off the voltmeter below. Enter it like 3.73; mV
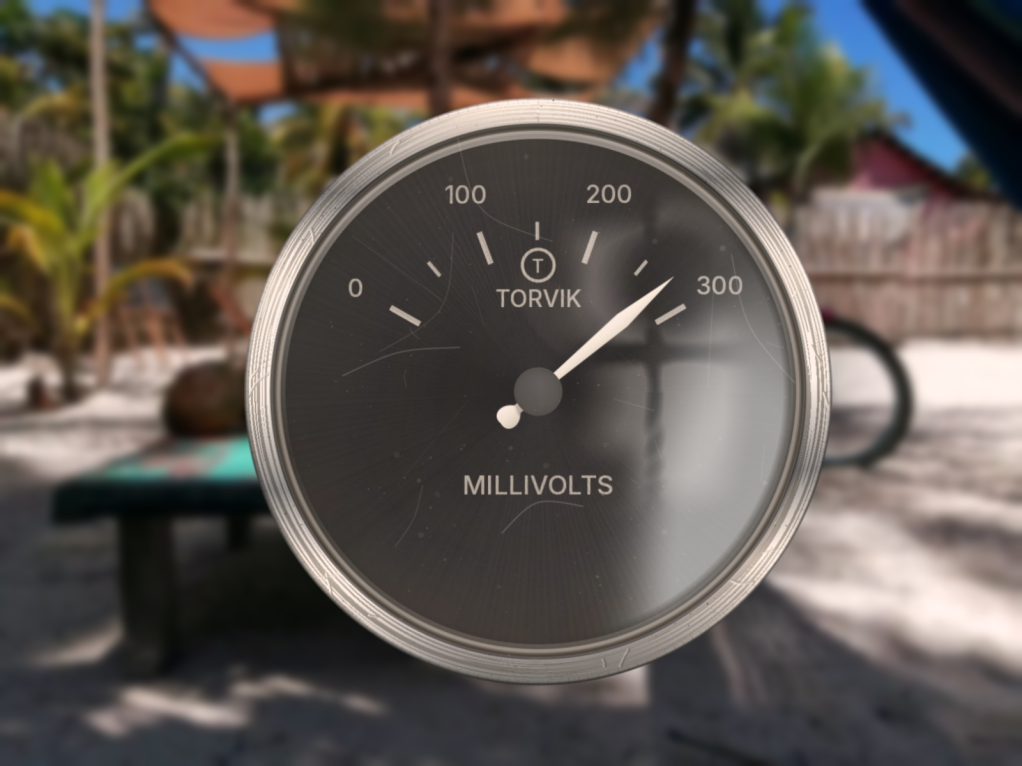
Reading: 275; mV
